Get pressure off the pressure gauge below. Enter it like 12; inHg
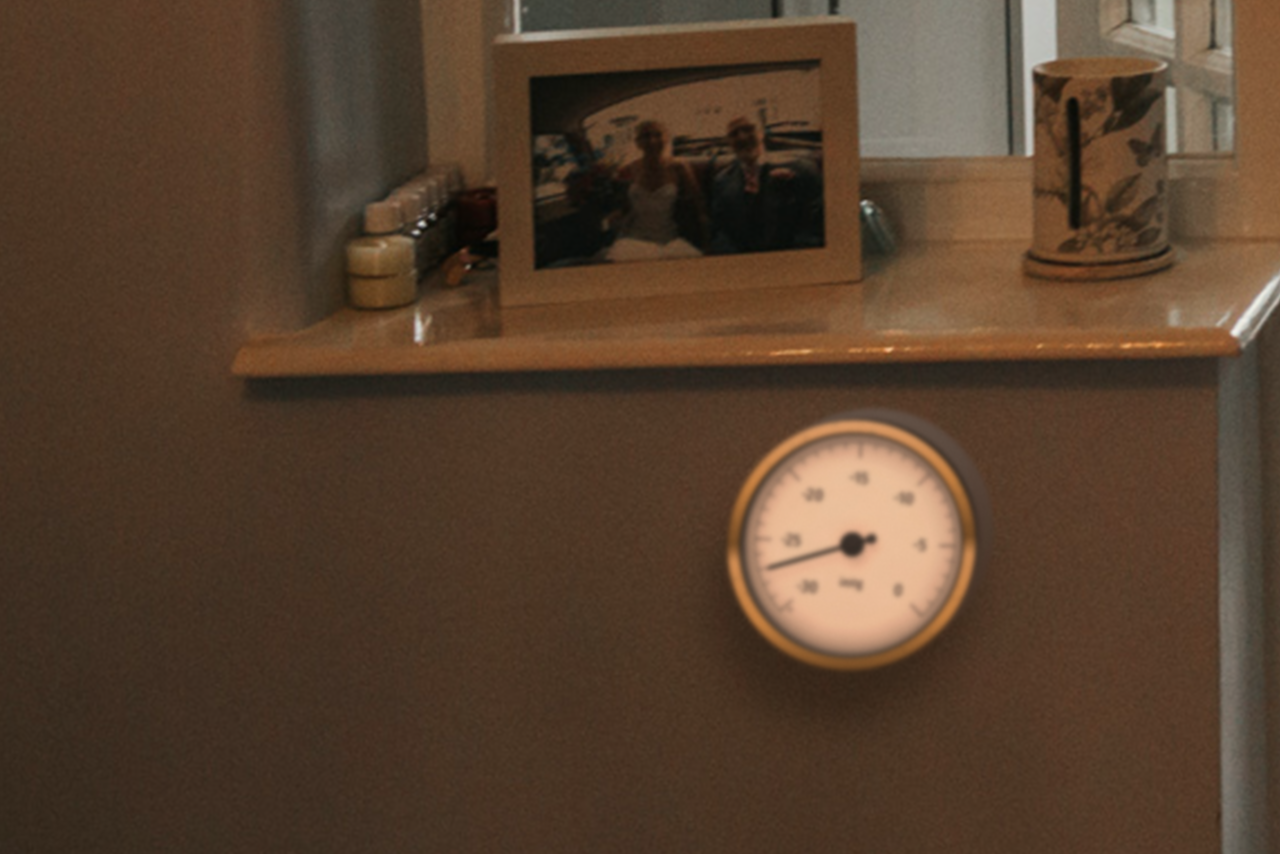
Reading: -27; inHg
